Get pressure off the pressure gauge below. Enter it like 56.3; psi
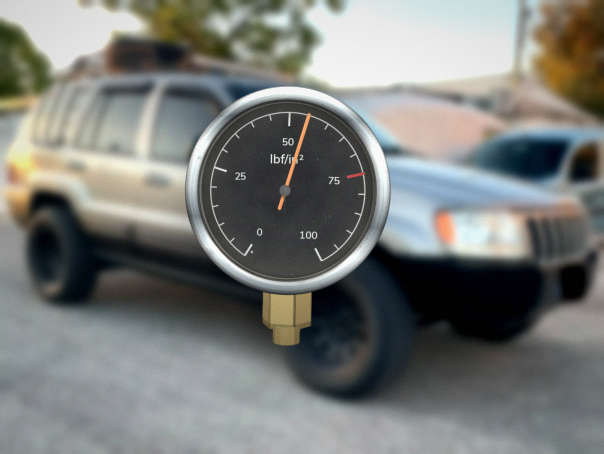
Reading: 55; psi
